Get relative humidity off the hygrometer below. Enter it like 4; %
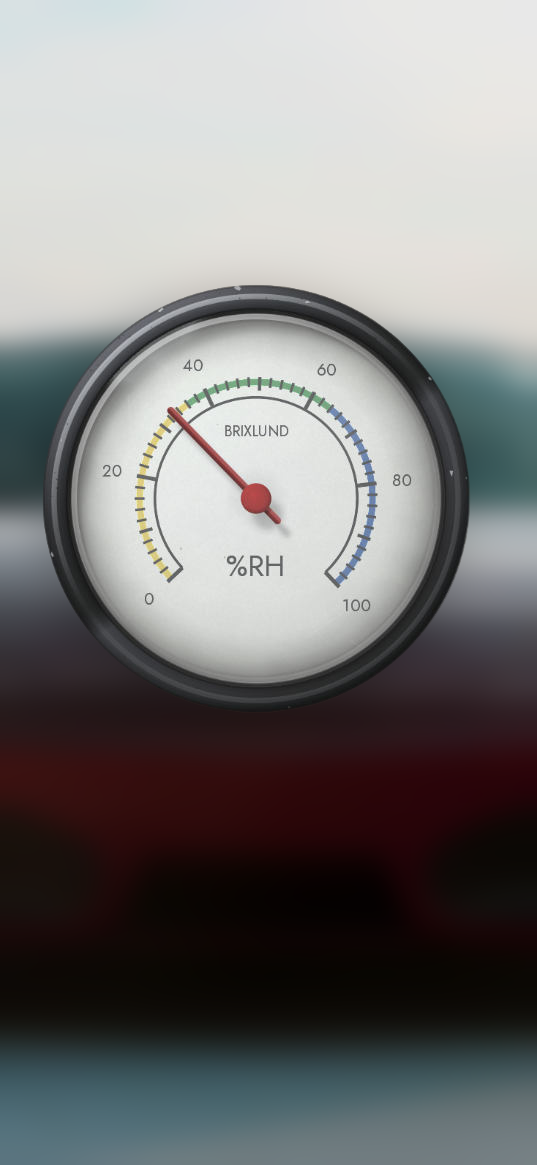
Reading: 33; %
